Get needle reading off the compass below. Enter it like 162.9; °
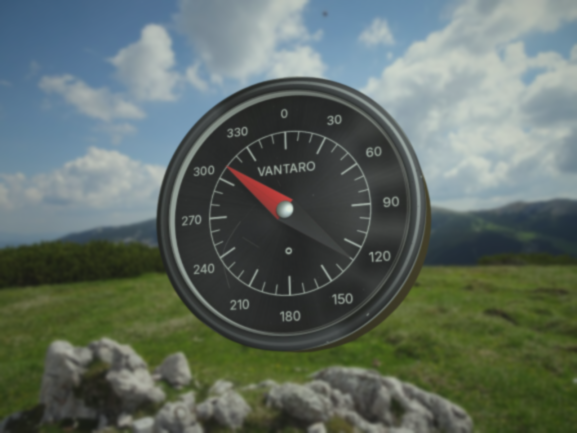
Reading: 310; °
